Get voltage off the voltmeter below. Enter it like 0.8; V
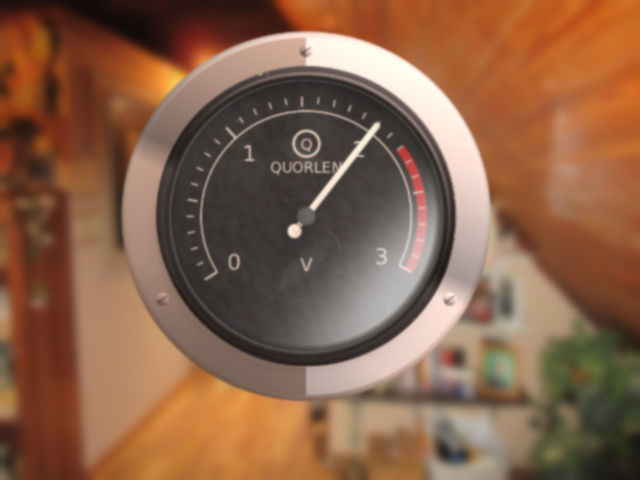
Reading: 2; V
